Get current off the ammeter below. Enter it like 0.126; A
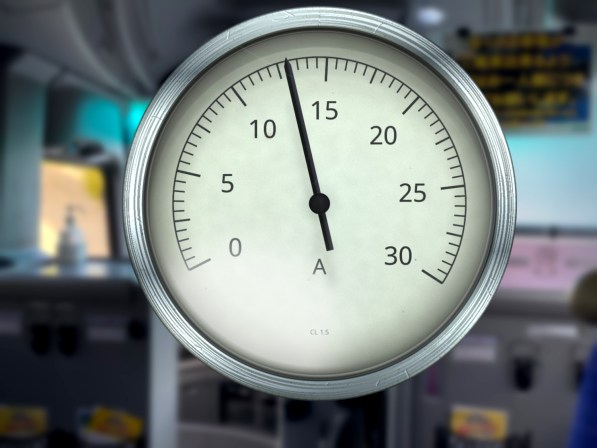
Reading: 13; A
